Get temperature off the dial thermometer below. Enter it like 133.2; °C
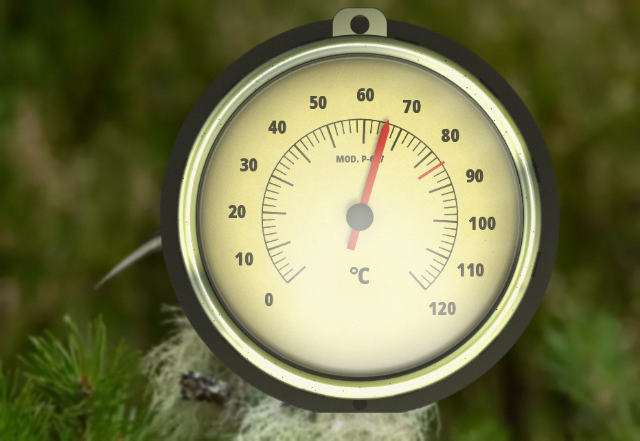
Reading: 66; °C
